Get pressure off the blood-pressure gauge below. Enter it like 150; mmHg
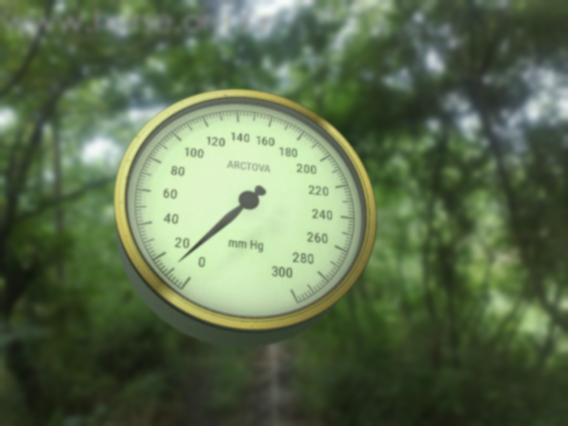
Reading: 10; mmHg
